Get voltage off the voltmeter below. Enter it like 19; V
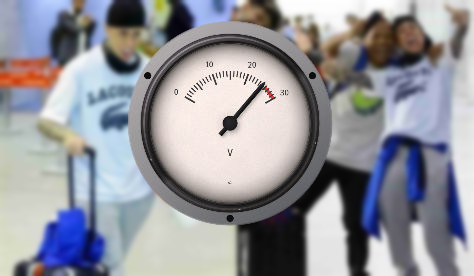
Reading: 25; V
